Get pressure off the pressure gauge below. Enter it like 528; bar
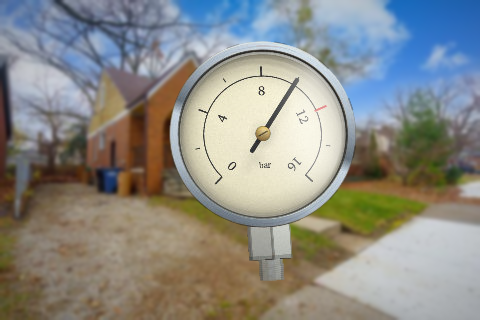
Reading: 10; bar
